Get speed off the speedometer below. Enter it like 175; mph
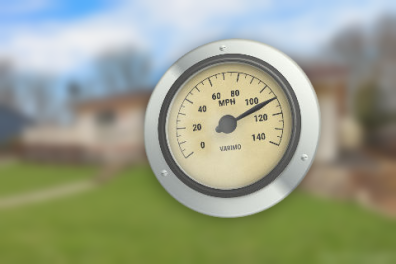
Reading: 110; mph
